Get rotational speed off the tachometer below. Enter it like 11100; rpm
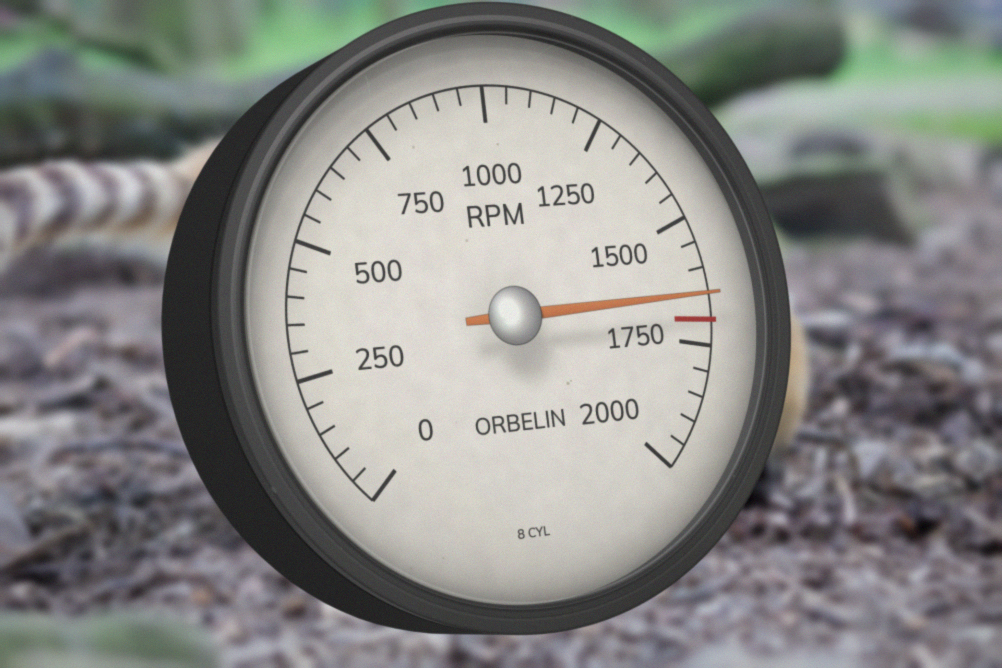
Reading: 1650; rpm
